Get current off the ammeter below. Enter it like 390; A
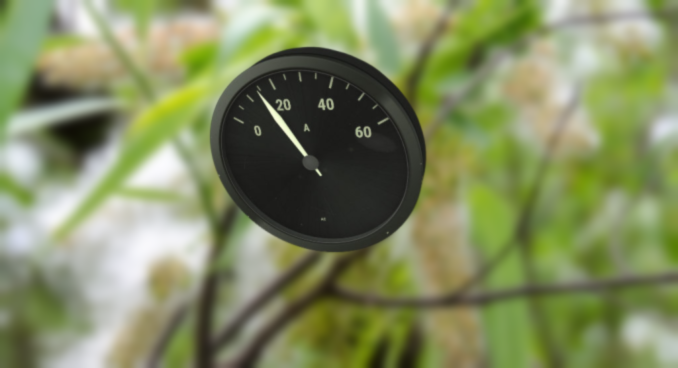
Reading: 15; A
